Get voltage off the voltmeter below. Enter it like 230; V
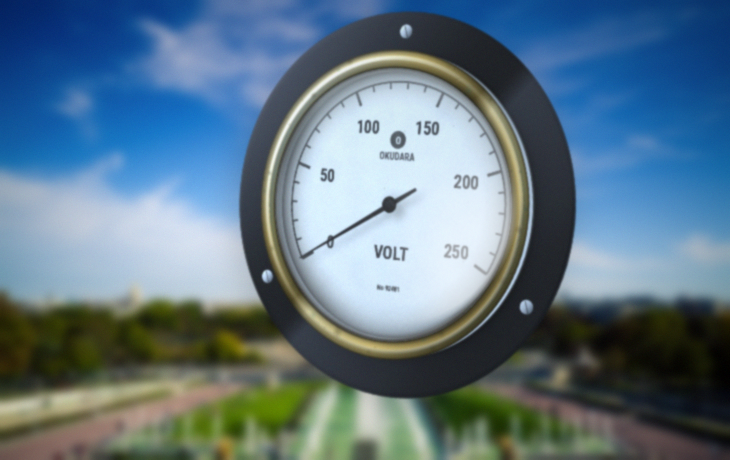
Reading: 0; V
